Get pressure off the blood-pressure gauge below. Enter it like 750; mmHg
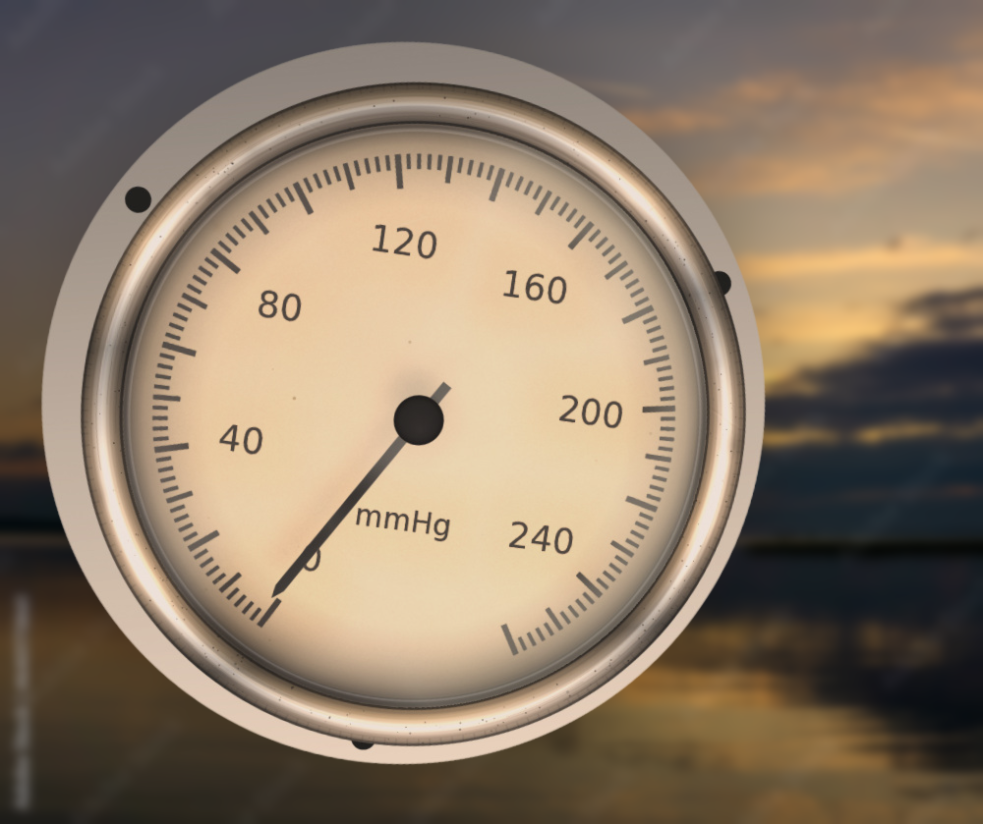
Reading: 2; mmHg
